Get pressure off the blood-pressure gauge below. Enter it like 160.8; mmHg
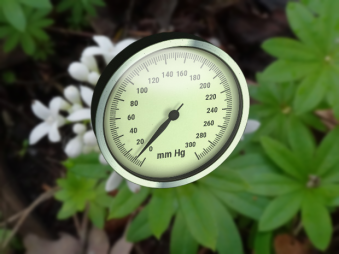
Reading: 10; mmHg
